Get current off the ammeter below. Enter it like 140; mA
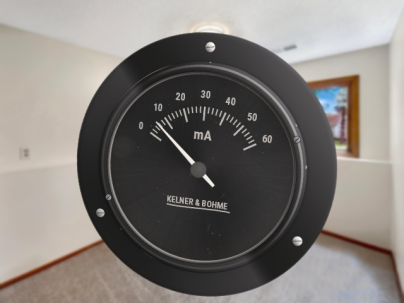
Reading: 6; mA
